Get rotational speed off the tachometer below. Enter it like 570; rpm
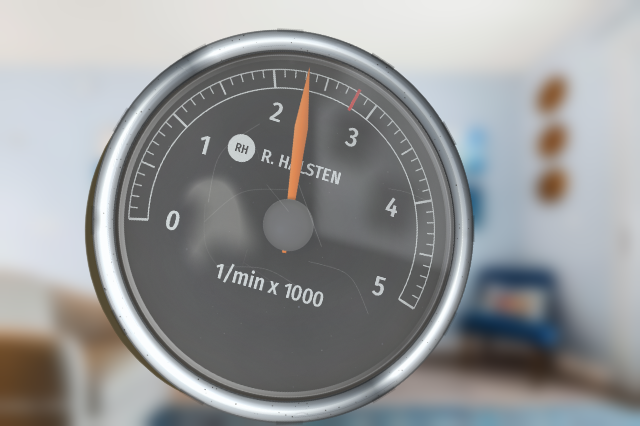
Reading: 2300; rpm
